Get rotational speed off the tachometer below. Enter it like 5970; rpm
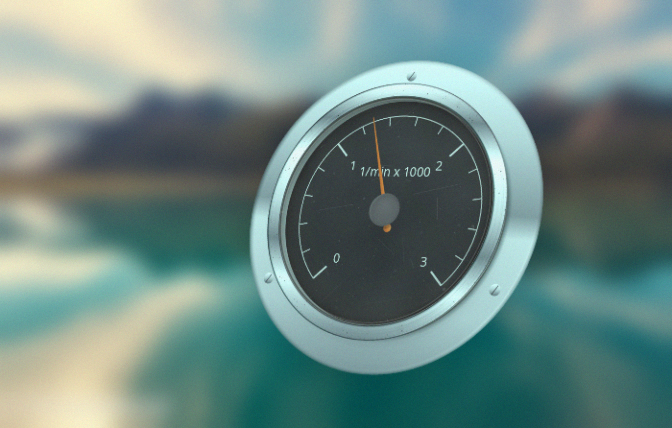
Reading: 1300; rpm
